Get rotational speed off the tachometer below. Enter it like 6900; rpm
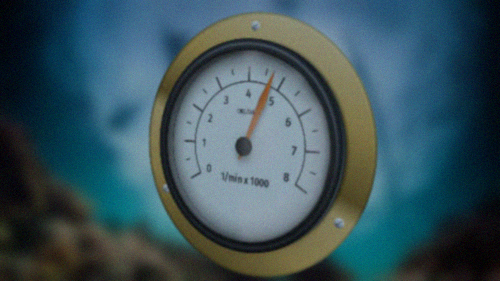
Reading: 4750; rpm
